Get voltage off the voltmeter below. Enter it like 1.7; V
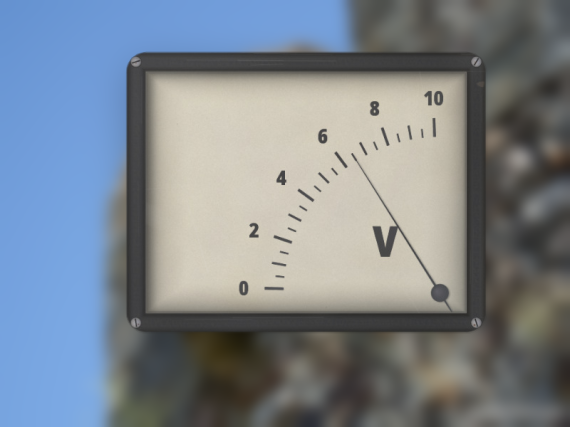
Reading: 6.5; V
